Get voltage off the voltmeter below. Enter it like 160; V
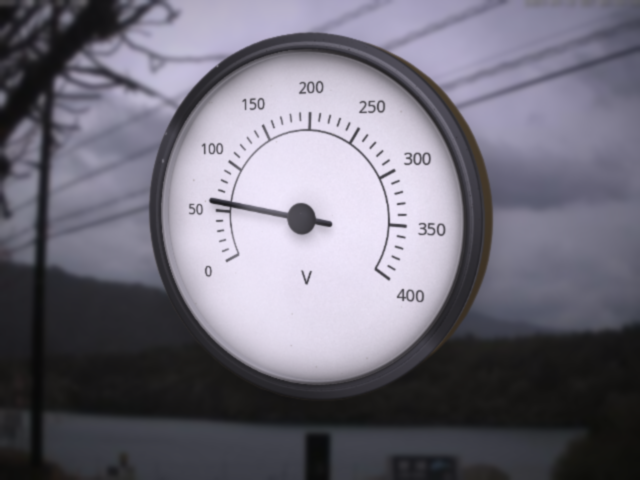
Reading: 60; V
